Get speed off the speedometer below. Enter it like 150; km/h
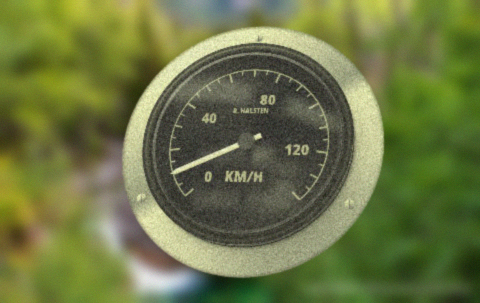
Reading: 10; km/h
